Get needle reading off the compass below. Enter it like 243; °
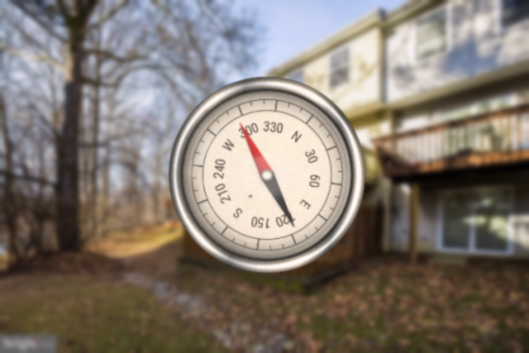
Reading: 295; °
